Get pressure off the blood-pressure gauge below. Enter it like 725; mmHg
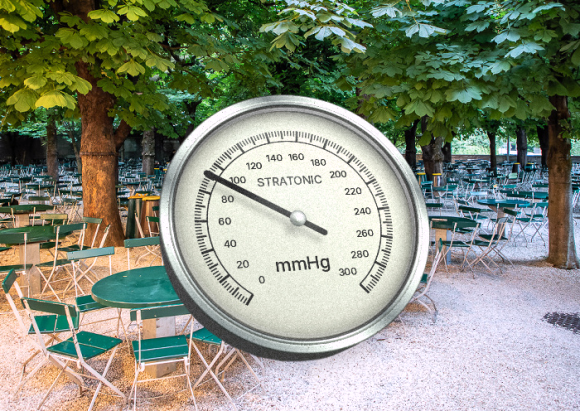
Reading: 90; mmHg
